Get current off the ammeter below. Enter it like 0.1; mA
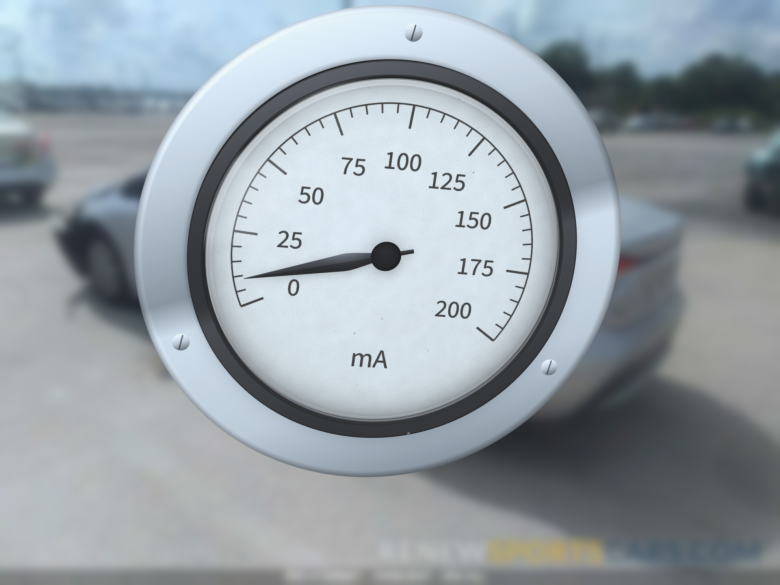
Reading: 10; mA
